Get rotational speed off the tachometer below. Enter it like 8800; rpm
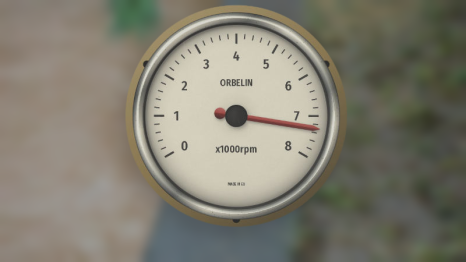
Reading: 7300; rpm
